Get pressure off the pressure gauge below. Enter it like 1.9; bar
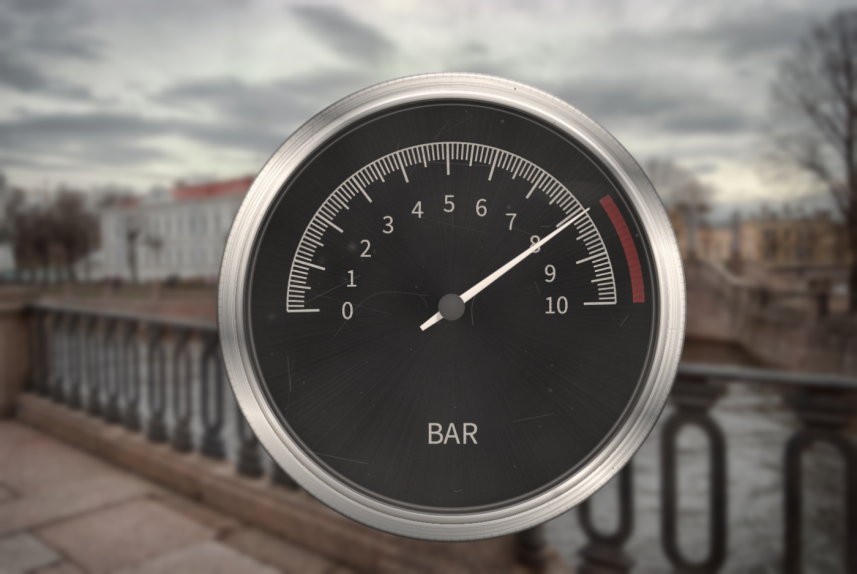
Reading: 8.1; bar
